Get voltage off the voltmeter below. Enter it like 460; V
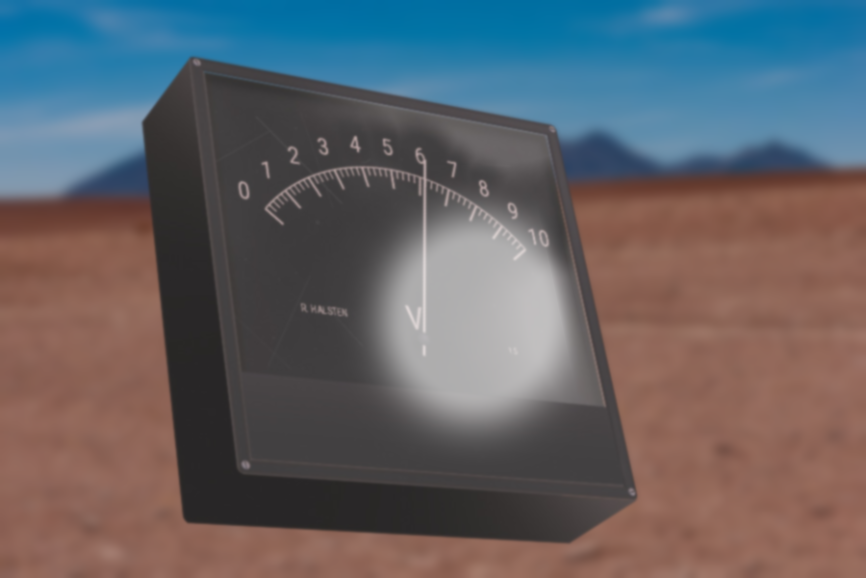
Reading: 6; V
